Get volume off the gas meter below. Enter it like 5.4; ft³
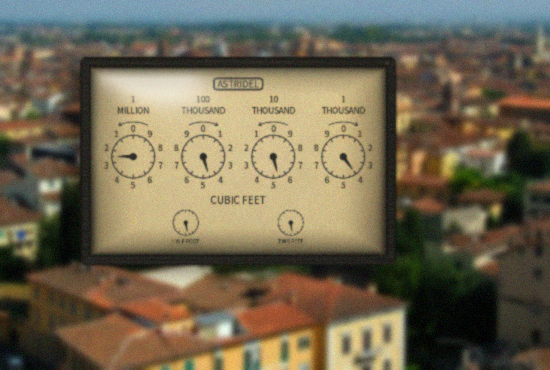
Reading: 245400; ft³
